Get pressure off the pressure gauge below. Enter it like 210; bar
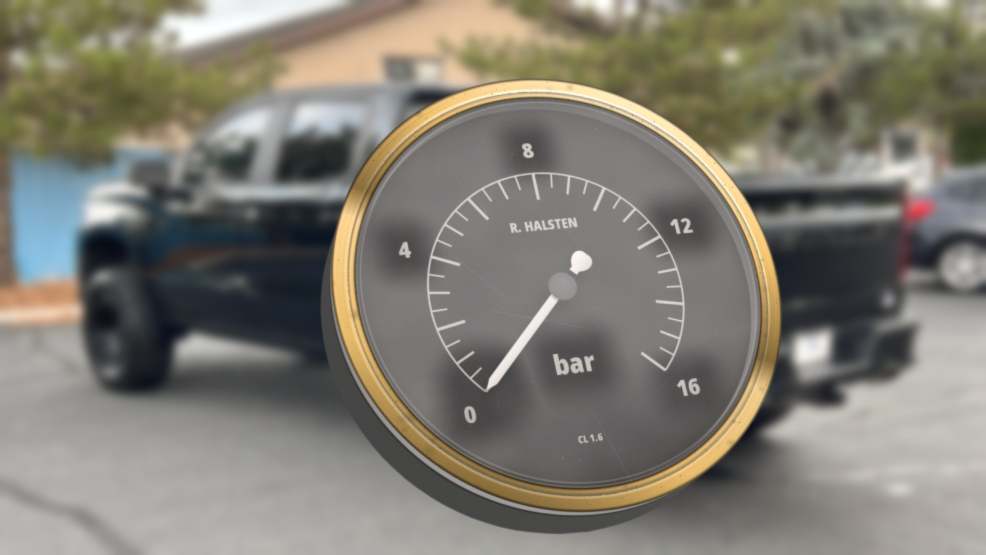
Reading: 0; bar
